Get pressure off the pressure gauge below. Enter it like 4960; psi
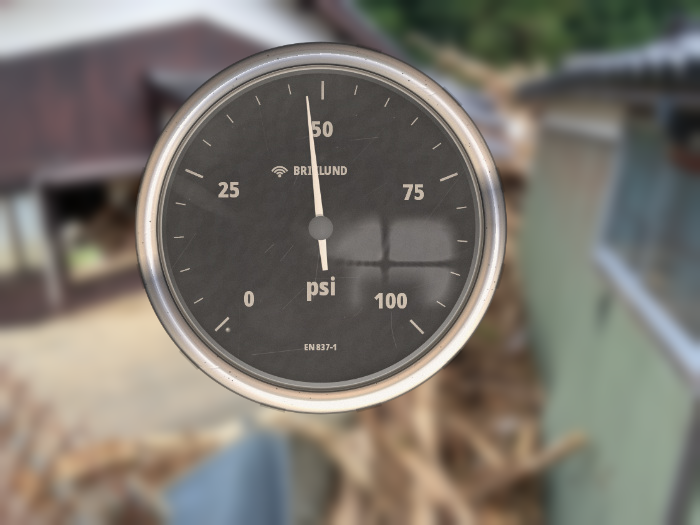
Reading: 47.5; psi
